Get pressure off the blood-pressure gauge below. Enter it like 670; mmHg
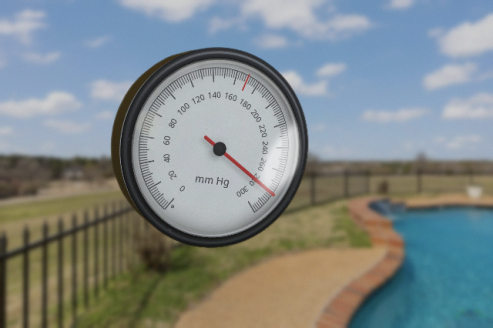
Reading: 280; mmHg
